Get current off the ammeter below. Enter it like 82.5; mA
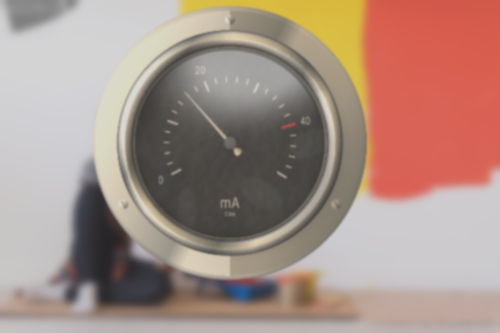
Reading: 16; mA
